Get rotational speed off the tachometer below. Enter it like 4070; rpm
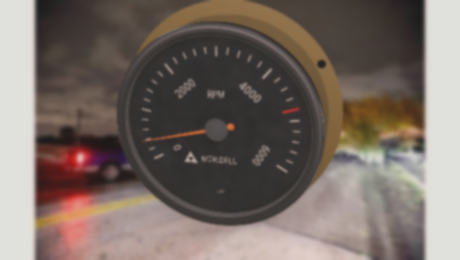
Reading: 400; rpm
